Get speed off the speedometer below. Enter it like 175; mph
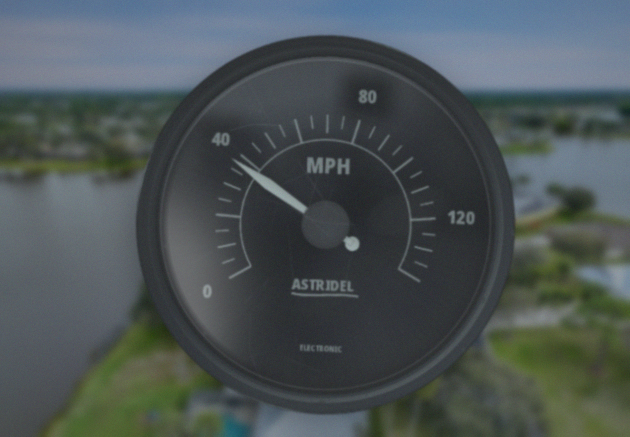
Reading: 37.5; mph
